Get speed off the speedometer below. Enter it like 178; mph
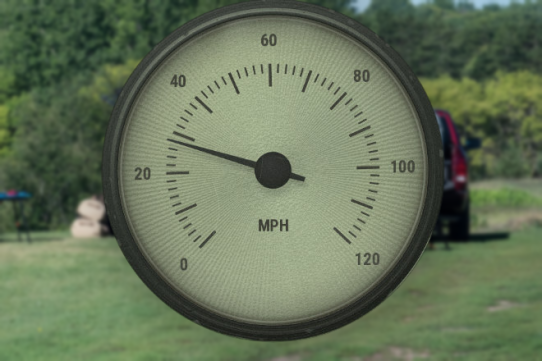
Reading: 28; mph
